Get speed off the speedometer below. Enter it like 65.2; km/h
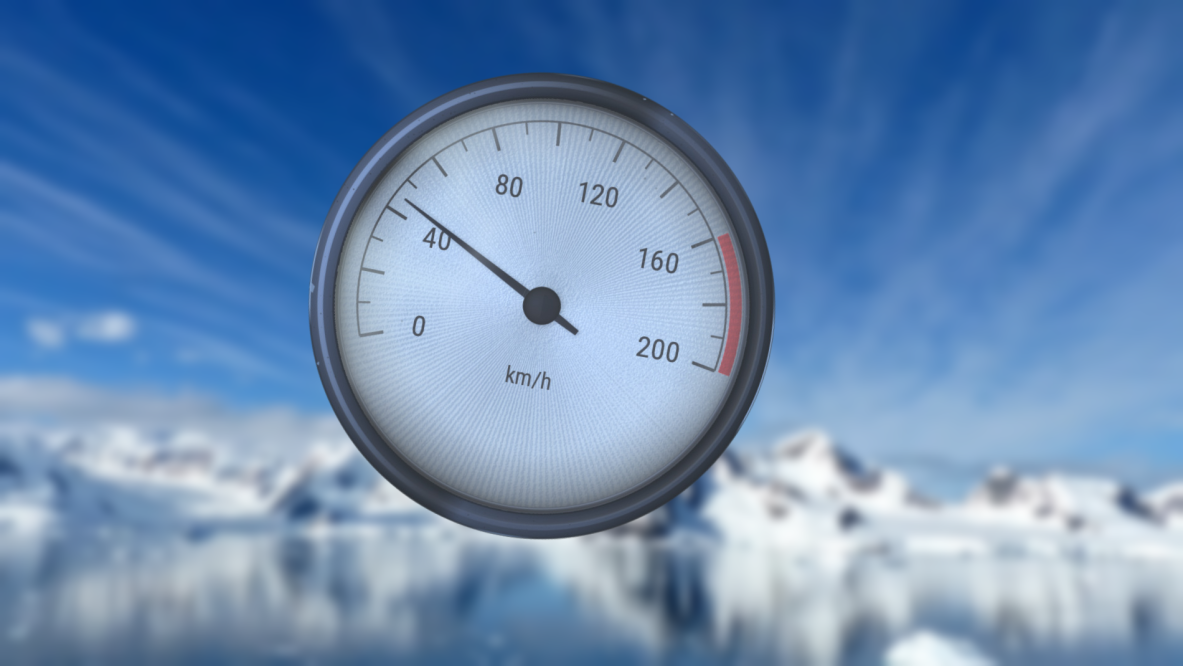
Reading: 45; km/h
